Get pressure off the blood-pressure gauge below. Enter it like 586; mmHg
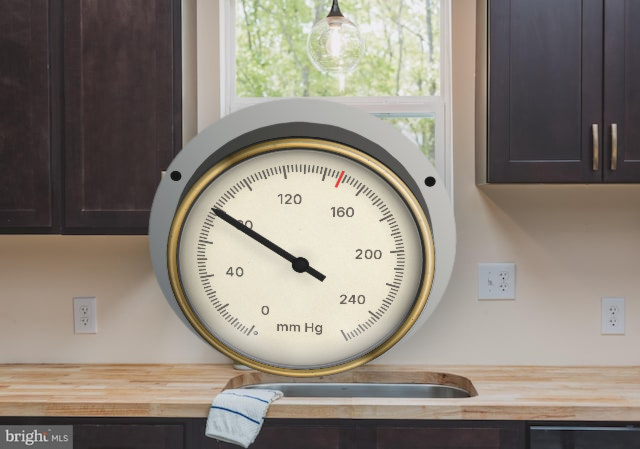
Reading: 80; mmHg
